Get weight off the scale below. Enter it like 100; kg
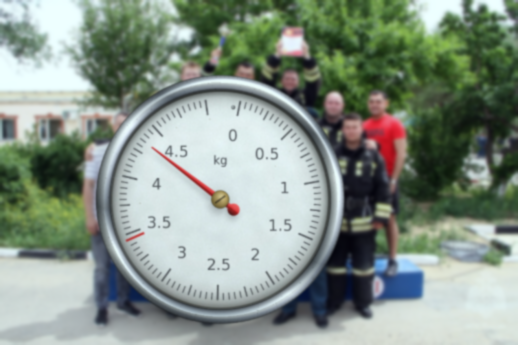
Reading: 4.35; kg
